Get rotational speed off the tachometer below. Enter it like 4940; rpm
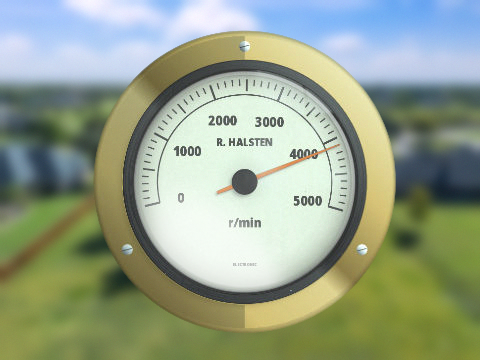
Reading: 4100; rpm
